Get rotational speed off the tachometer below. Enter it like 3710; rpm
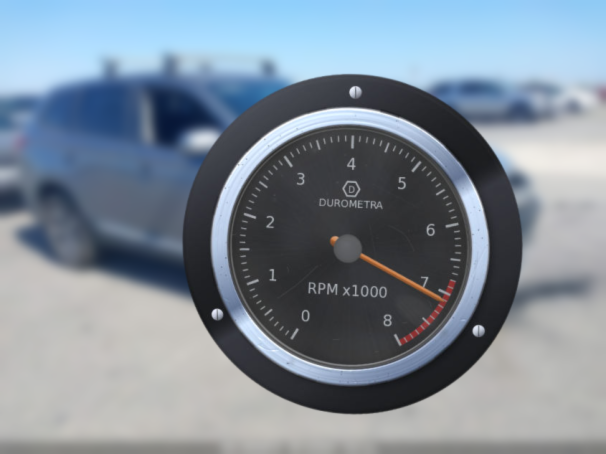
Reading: 7100; rpm
